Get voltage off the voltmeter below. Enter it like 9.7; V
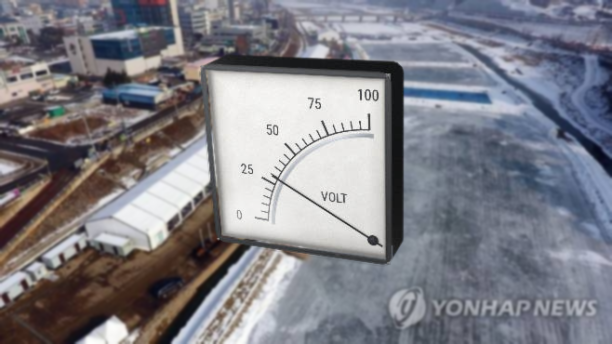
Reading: 30; V
